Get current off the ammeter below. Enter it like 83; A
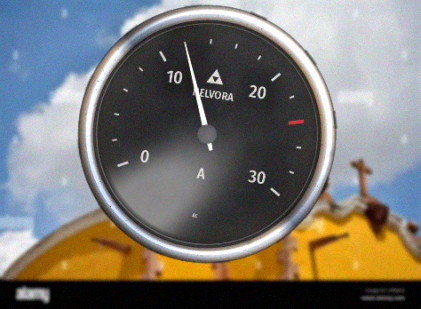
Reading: 12; A
